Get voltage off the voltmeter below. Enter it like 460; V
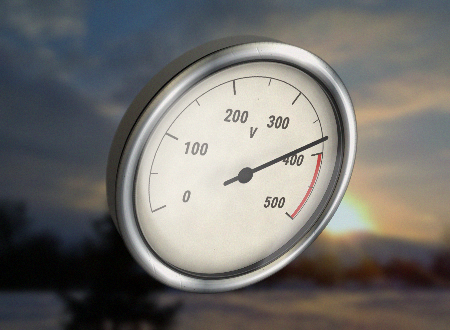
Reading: 375; V
